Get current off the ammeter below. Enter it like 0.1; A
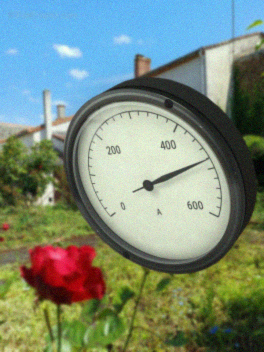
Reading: 480; A
